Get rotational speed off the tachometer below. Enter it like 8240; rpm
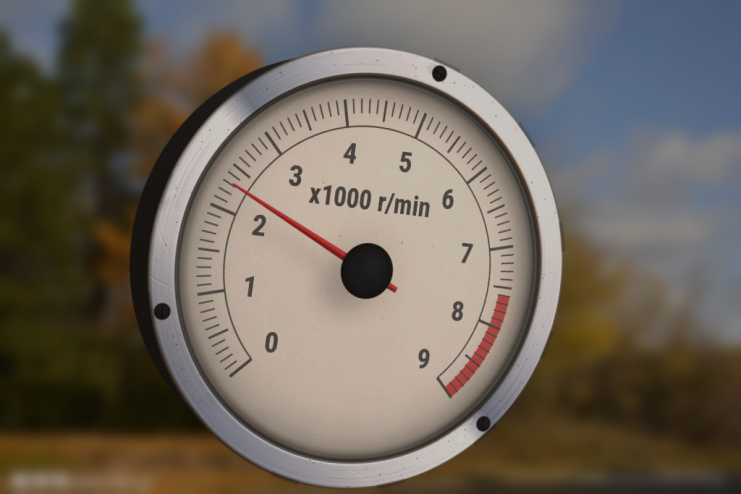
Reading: 2300; rpm
